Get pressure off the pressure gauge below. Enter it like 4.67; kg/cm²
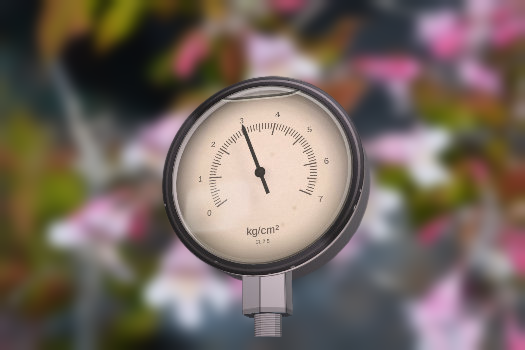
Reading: 3; kg/cm²
